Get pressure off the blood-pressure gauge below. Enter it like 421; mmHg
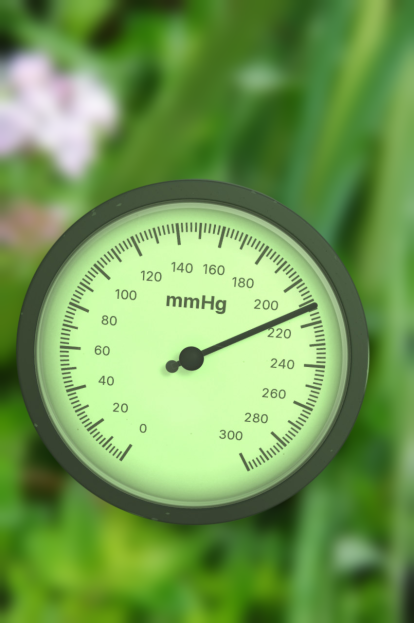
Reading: 212; mmHg
